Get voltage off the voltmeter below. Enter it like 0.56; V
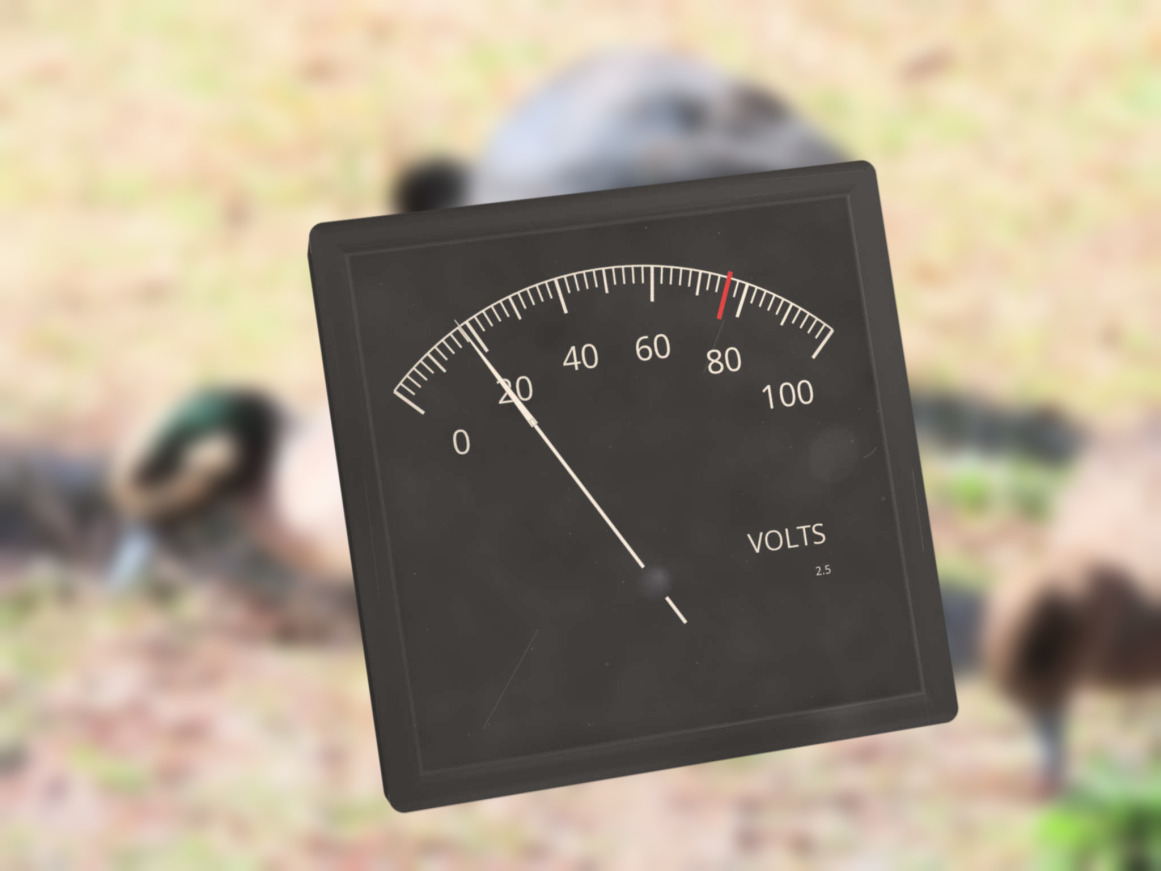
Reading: 18; V
